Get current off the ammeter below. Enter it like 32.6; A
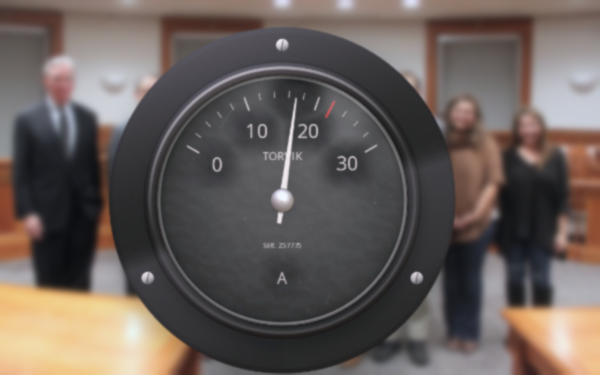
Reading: 17; A
